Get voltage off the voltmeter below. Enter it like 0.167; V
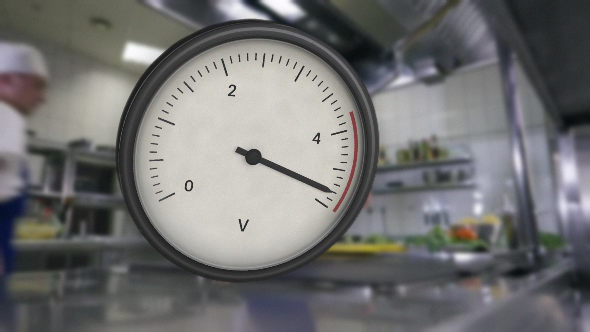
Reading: 4.8; V
